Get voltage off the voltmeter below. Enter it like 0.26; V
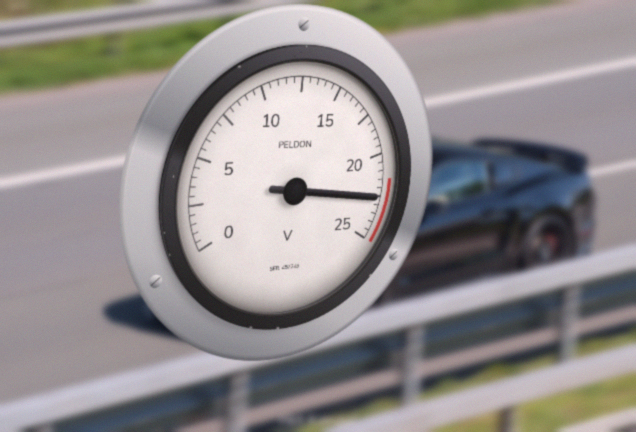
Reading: 22.5; V
